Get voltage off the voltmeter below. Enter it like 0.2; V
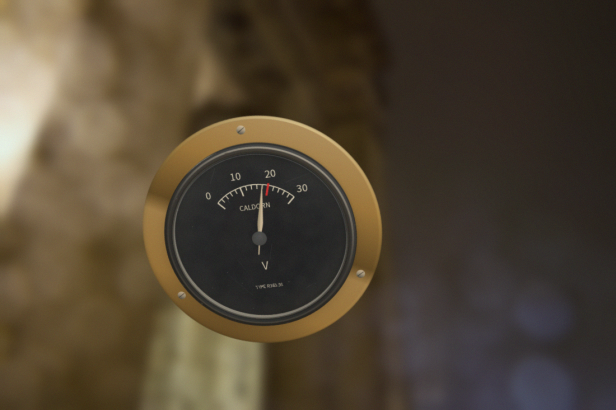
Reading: 18; V
